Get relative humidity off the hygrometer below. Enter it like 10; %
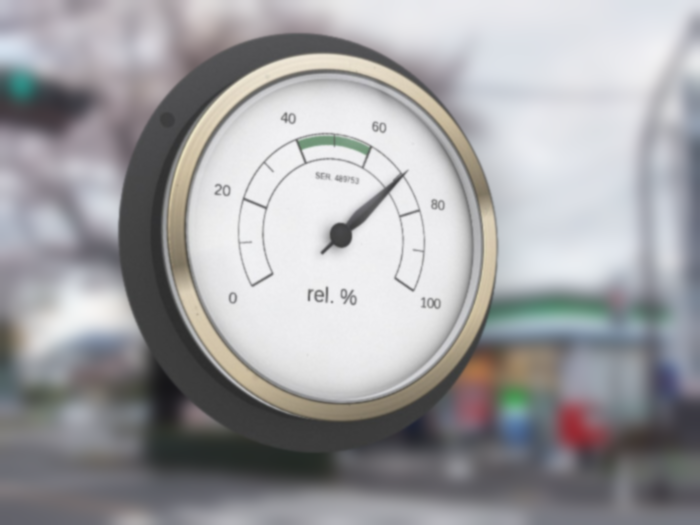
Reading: 70; %
